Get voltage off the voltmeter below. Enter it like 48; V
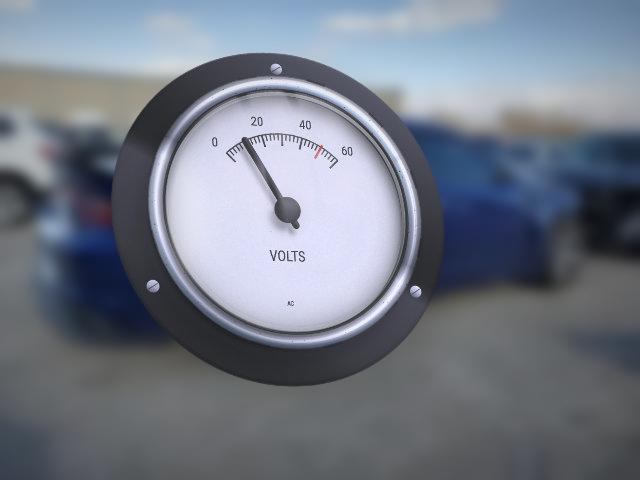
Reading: 10; V
